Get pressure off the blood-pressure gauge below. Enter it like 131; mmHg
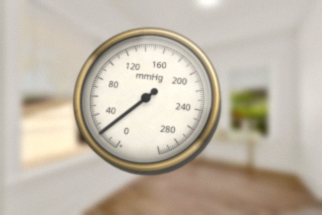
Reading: 20; mmHg
